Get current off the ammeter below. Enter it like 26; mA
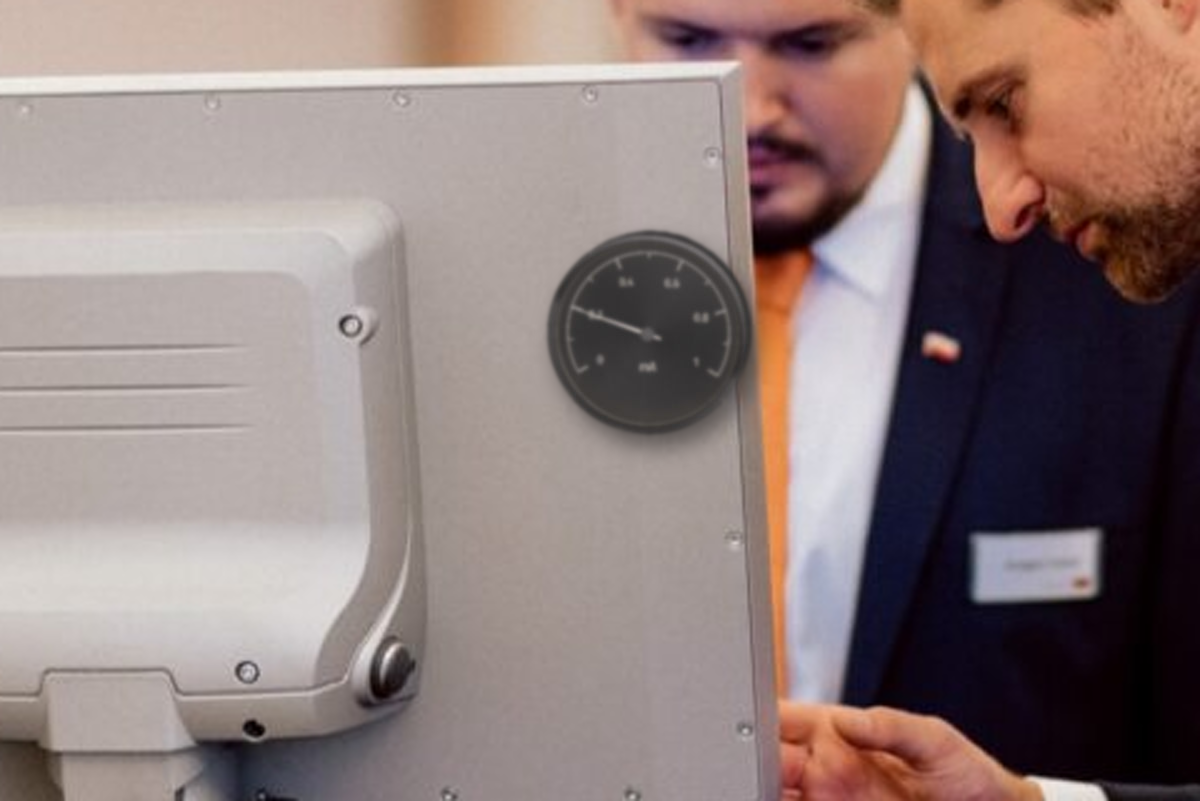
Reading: 0.2; mA
